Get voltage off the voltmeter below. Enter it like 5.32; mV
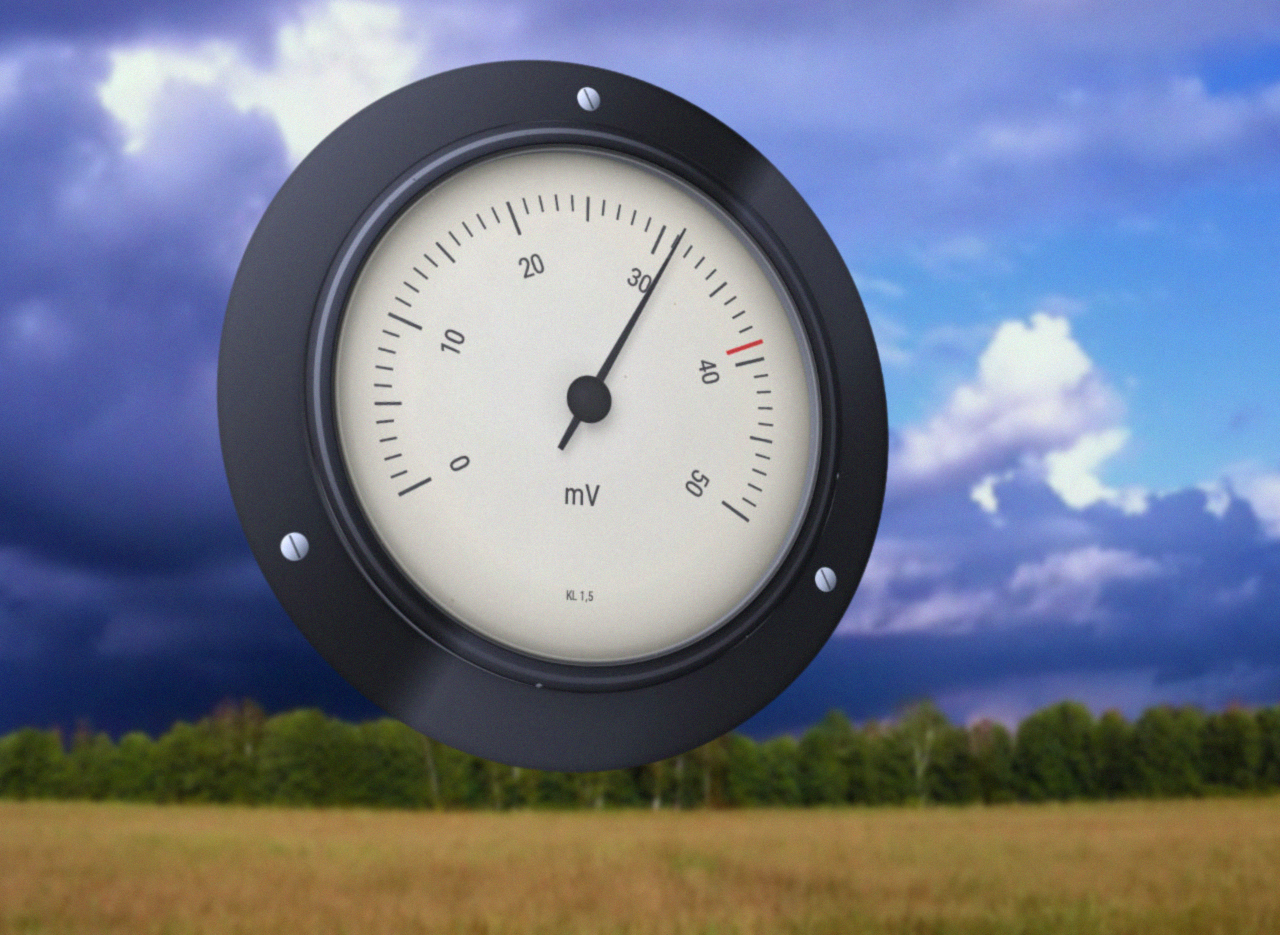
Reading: 31; mV
